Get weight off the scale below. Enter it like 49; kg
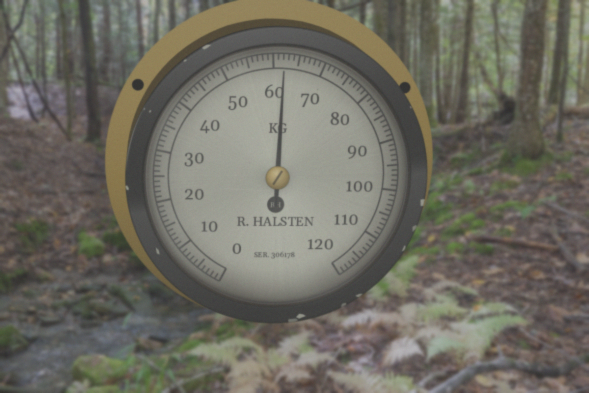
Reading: 62; kg
